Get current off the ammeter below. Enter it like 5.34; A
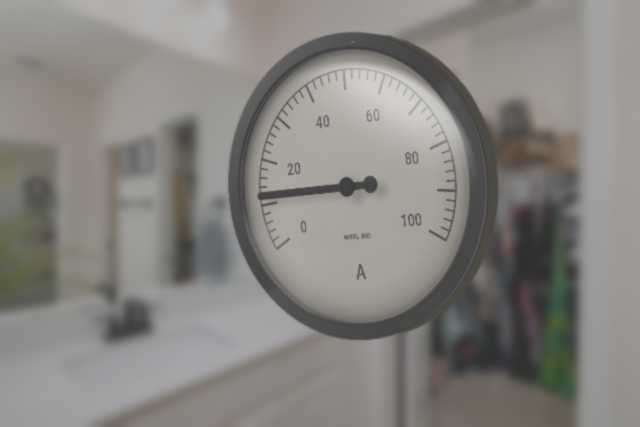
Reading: 12; A
